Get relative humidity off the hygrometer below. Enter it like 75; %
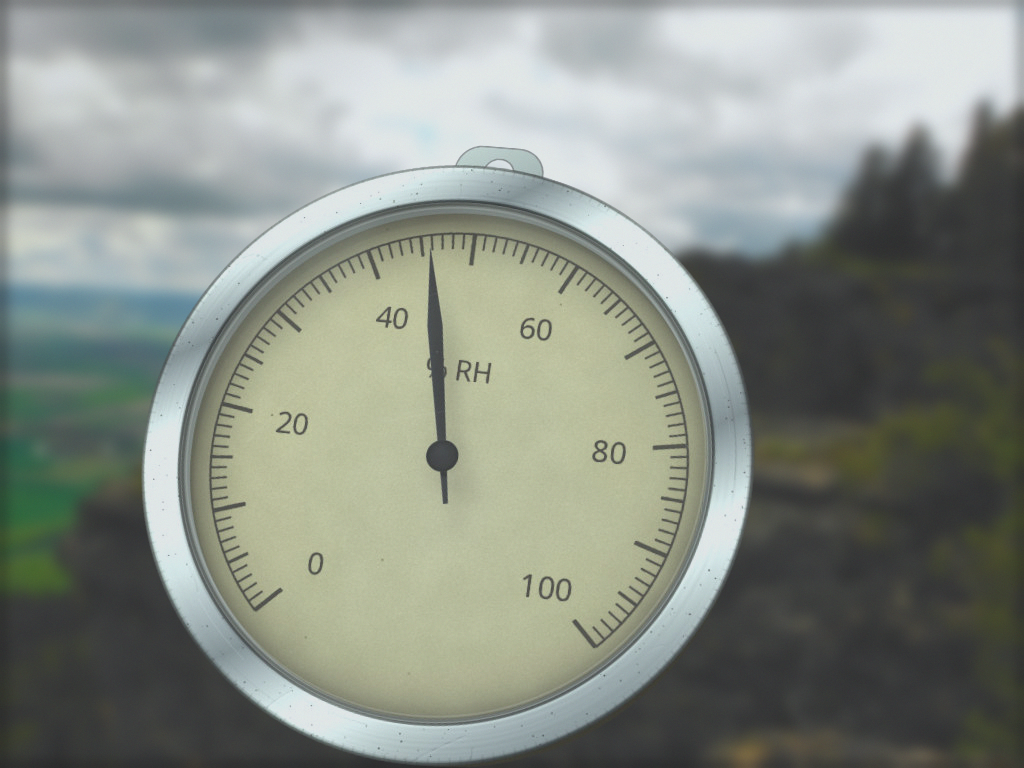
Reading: 46; %
